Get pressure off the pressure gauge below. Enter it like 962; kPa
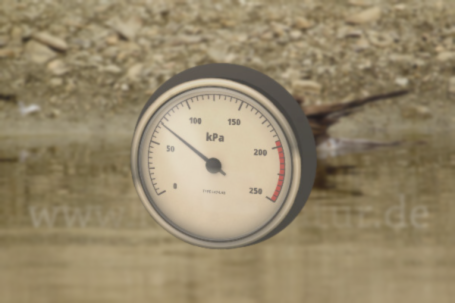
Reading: 70; kPa
